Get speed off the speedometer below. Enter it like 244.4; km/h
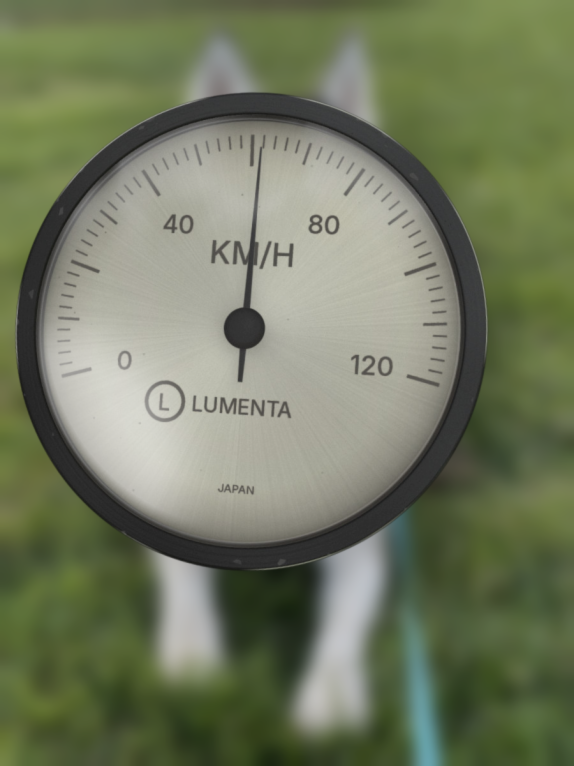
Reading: 62; km/h
